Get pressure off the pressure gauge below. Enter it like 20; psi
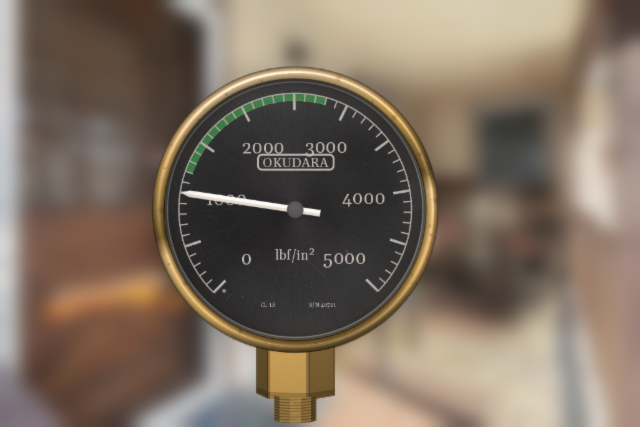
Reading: 1000; psi
